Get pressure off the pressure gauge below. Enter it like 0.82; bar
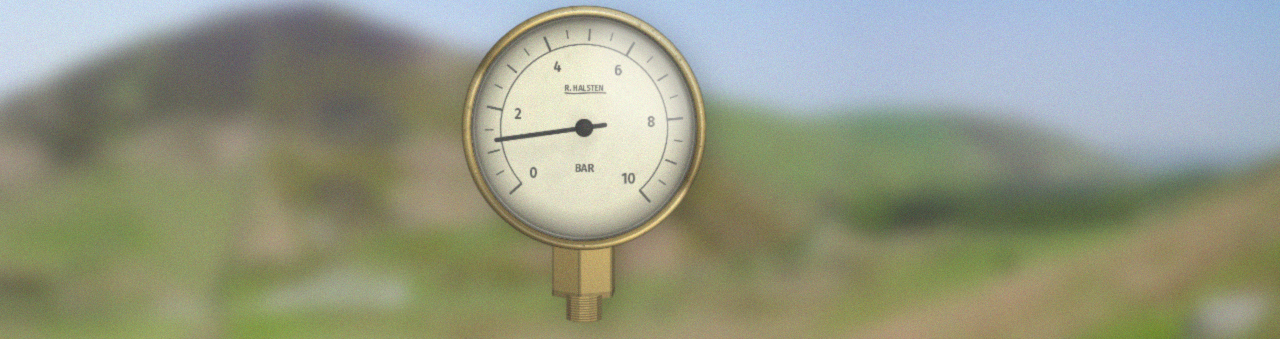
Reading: 1.25; bar
